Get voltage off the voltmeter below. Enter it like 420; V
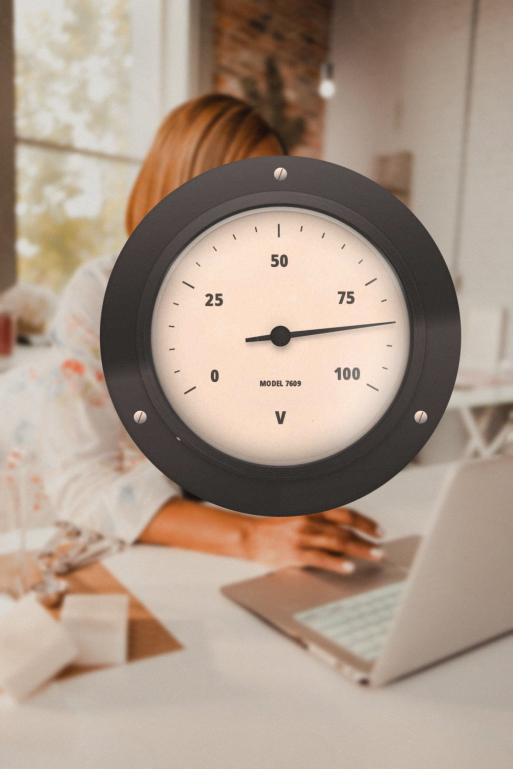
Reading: 85; V
